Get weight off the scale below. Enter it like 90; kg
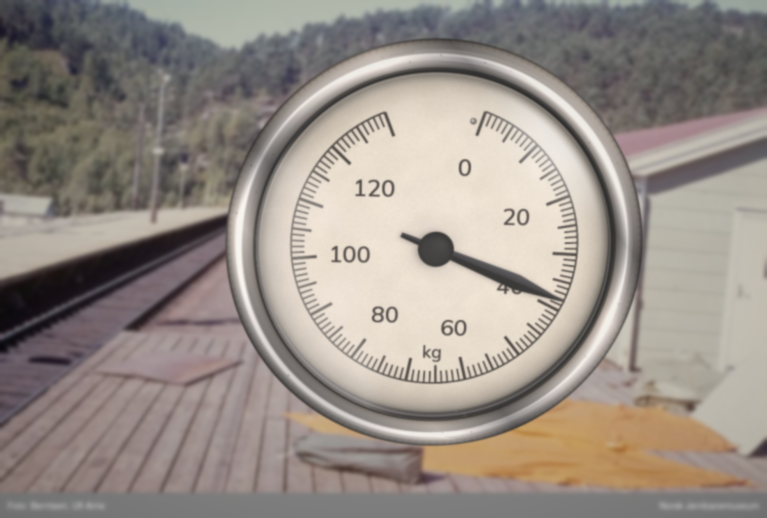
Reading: 38; kg
